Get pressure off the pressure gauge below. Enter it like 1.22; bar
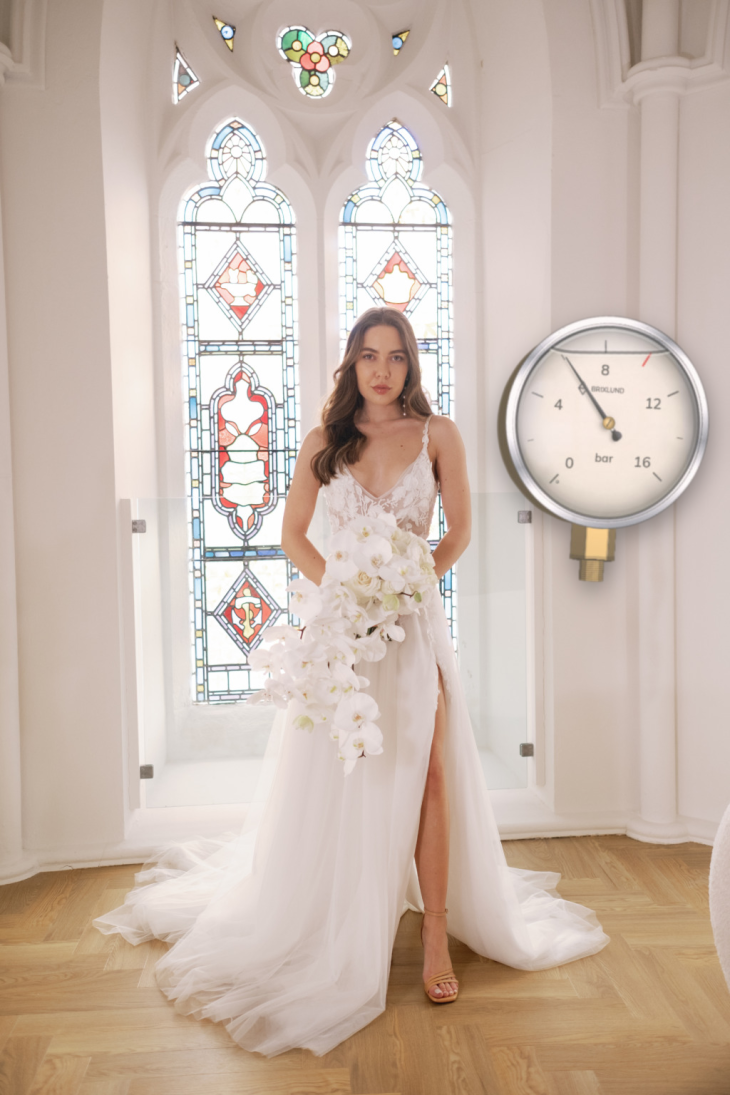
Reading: 6; bar
